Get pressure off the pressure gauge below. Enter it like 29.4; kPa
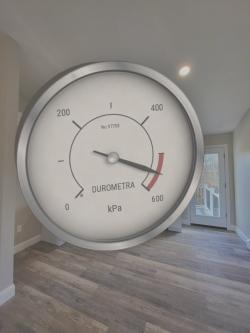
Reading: 550; kPa
